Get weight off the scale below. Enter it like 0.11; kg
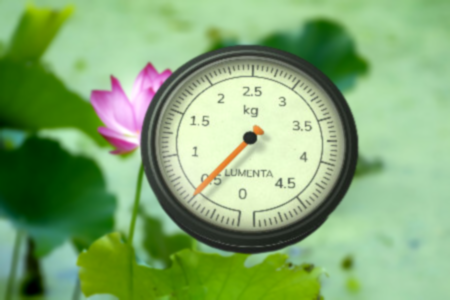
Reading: 0.5; kg
